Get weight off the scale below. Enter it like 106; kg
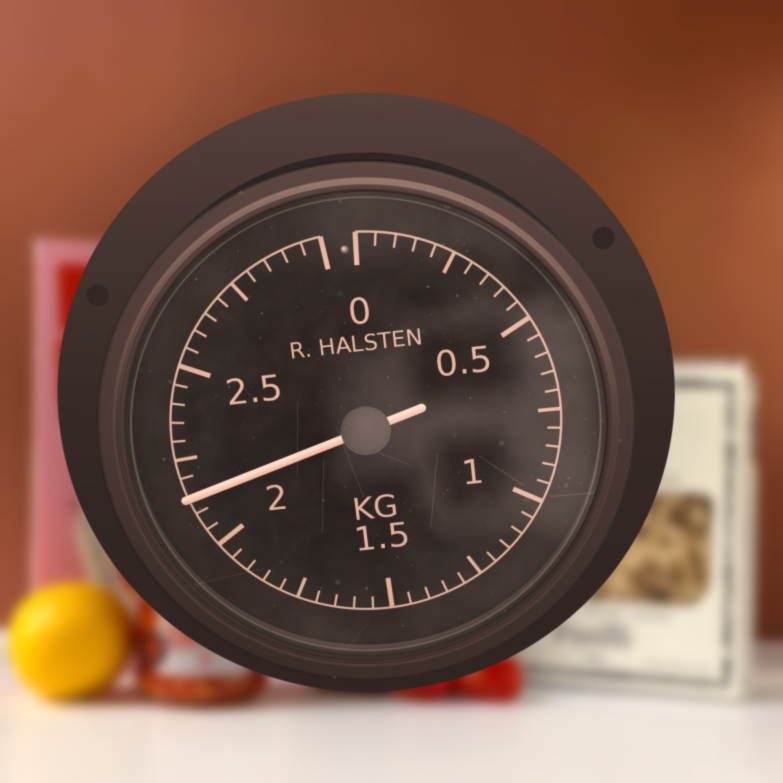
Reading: 2.15; kg
